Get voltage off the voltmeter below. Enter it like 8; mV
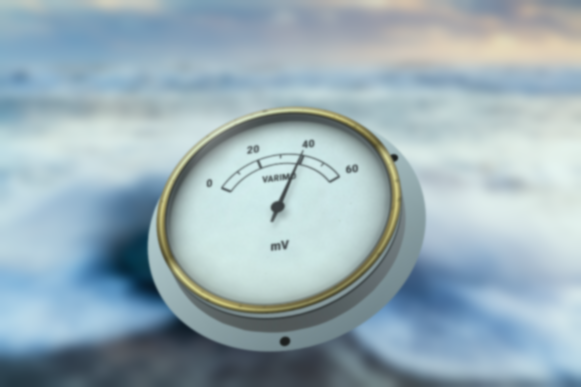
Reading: 40; mV
